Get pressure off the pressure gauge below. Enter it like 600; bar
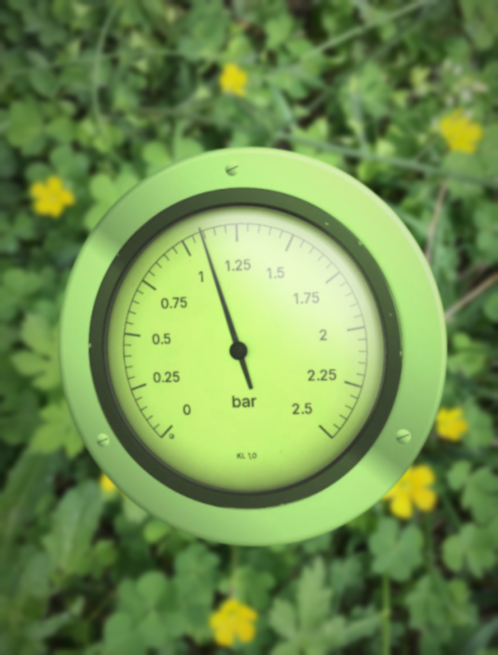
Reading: 1.1; bar
